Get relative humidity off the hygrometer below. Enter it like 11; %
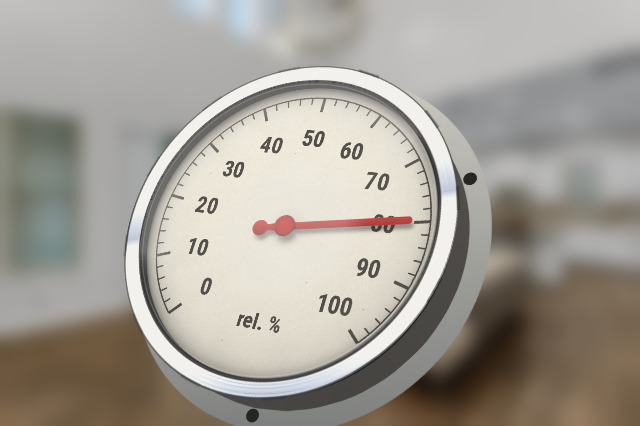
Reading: 80; %
